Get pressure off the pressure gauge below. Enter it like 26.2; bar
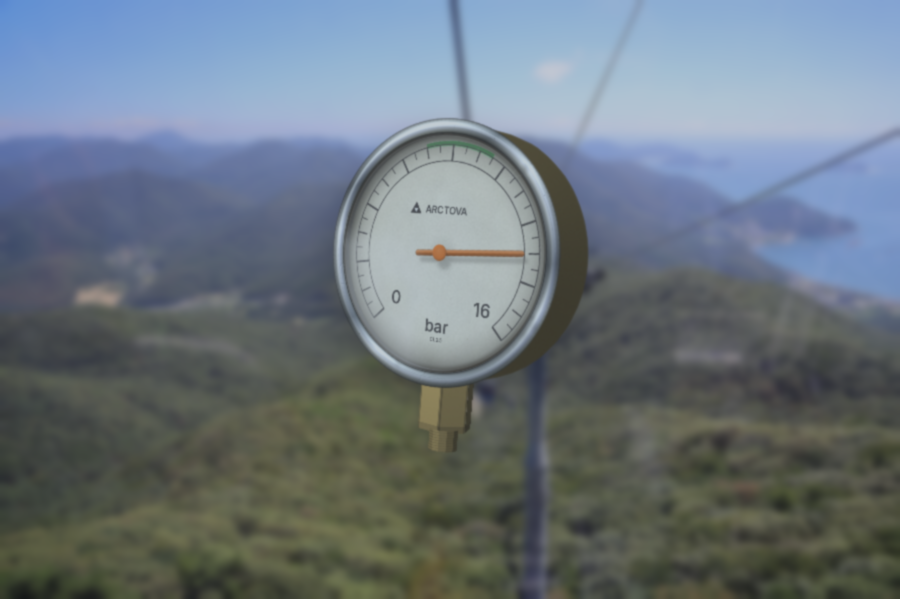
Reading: 13; bar
